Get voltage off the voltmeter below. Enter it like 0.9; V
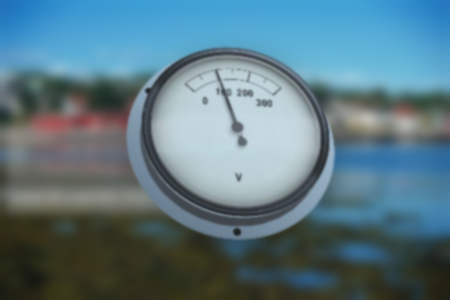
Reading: 100; V
